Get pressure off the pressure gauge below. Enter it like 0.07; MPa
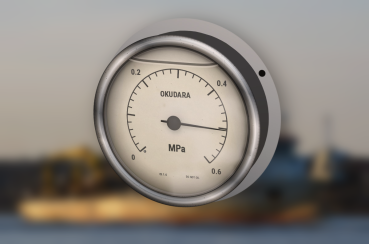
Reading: 0.5; MPa
